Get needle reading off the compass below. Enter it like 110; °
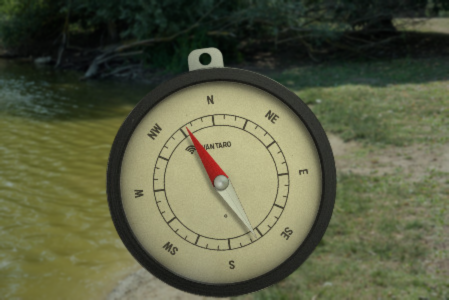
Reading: 335; °
